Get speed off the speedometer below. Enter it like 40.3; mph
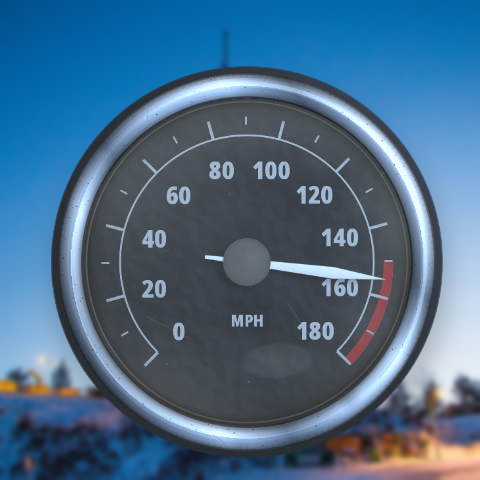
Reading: 155; mph
